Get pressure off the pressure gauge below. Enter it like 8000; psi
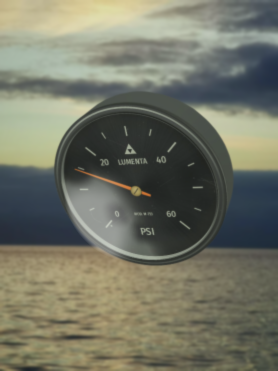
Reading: 15; psi
